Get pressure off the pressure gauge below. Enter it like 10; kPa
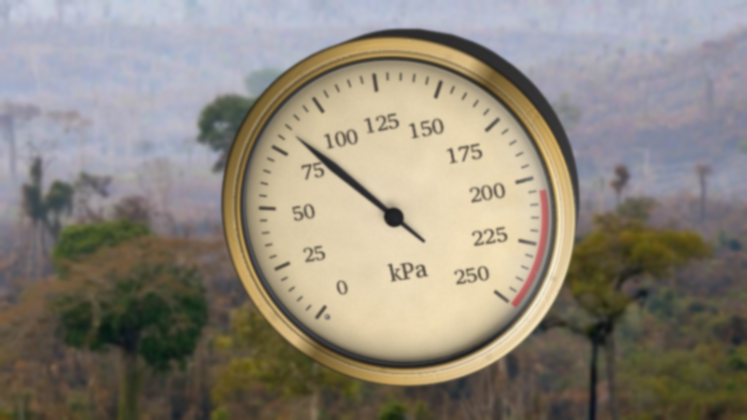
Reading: 85; kPa
